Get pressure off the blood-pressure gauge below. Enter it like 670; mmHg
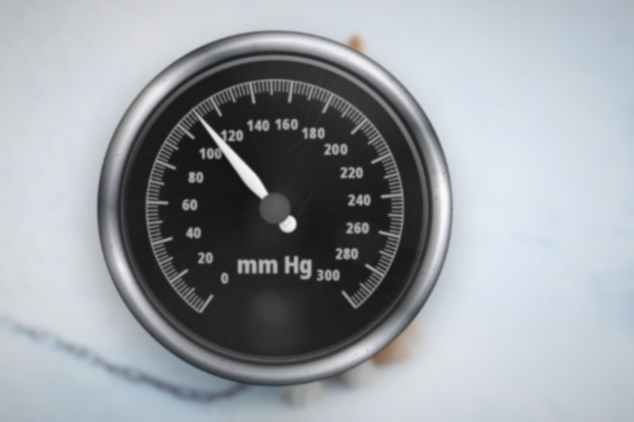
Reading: 110; mmHg
